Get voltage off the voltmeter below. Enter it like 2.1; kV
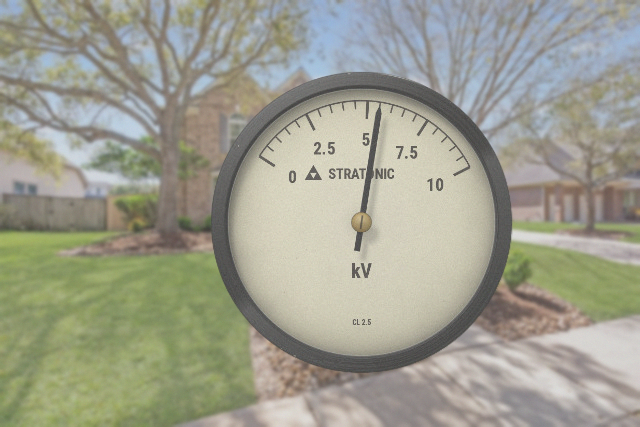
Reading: 5.5; kV
